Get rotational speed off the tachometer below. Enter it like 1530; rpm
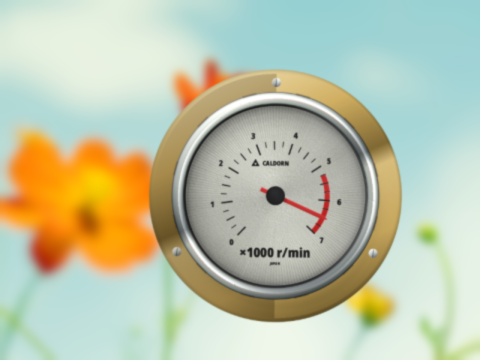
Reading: 6500; rpm
